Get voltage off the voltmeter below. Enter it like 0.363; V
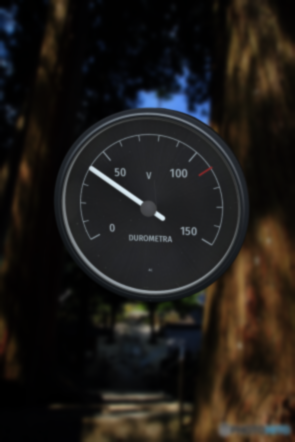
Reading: 40; V
